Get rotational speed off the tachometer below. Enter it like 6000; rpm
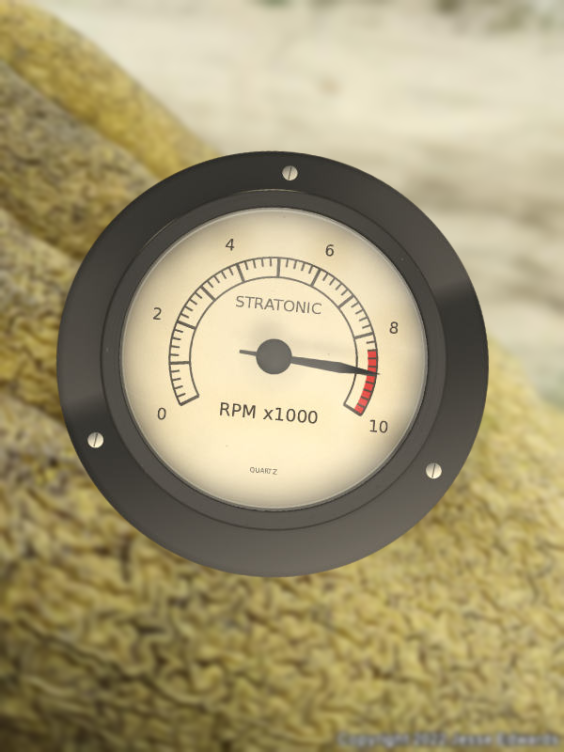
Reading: 9000; rpm
